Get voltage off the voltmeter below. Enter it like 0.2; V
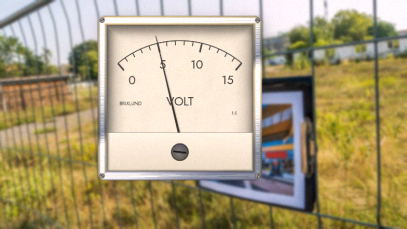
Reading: 5; V
